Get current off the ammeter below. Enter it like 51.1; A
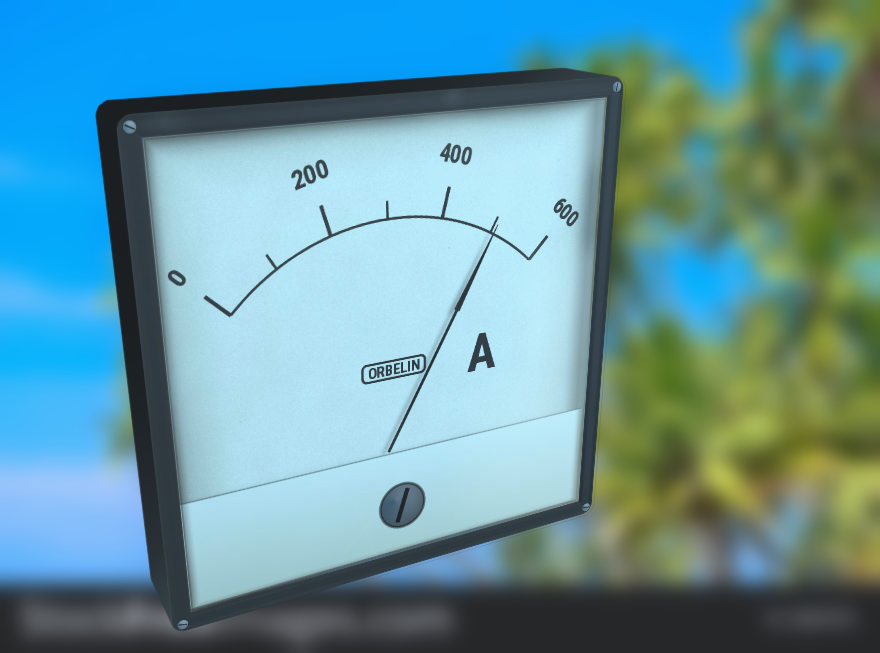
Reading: 500; A
